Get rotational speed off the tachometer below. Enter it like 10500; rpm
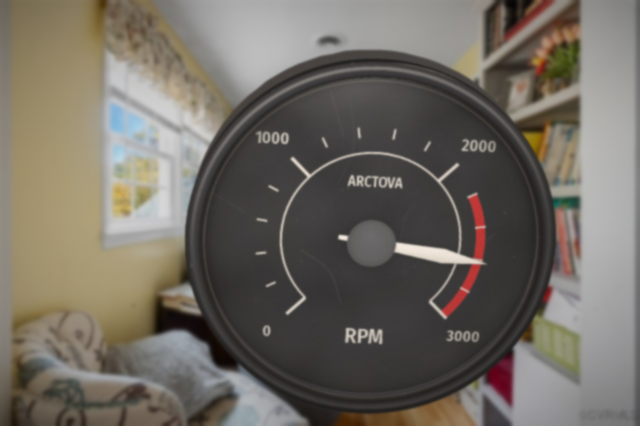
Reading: 2600; rpm
